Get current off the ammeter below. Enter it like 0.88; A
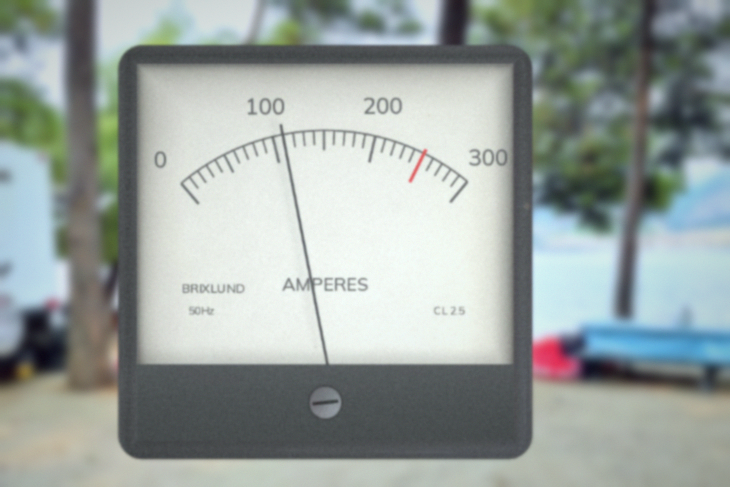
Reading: 110; A
